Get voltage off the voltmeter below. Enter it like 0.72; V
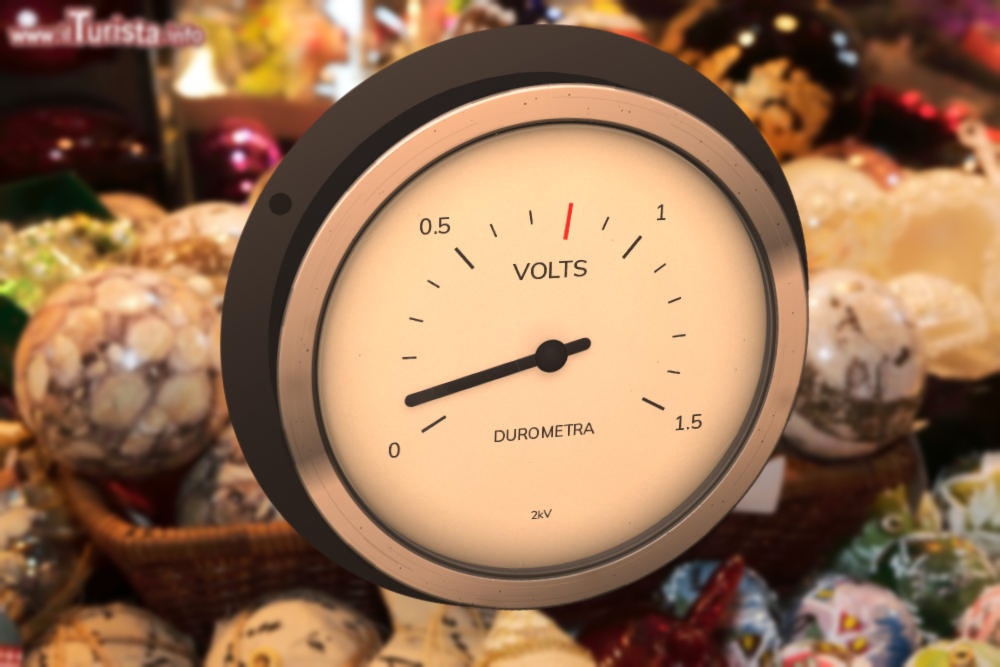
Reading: 0.1; V
